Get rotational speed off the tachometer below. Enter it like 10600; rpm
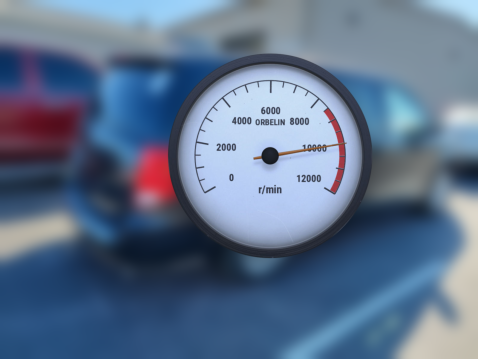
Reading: 10000; rpm
